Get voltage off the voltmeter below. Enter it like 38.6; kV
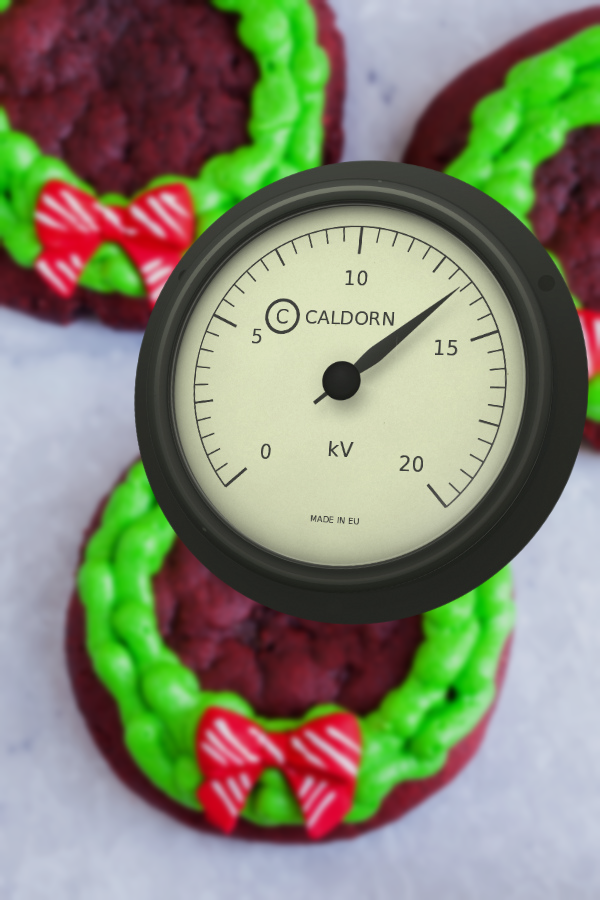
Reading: 13.5; kV
